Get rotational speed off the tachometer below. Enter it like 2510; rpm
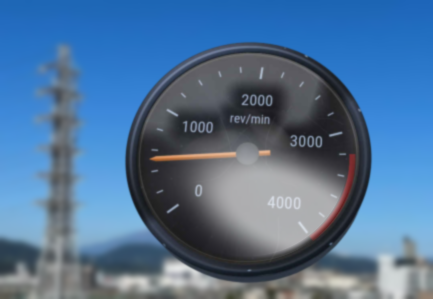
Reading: 500; rpm
